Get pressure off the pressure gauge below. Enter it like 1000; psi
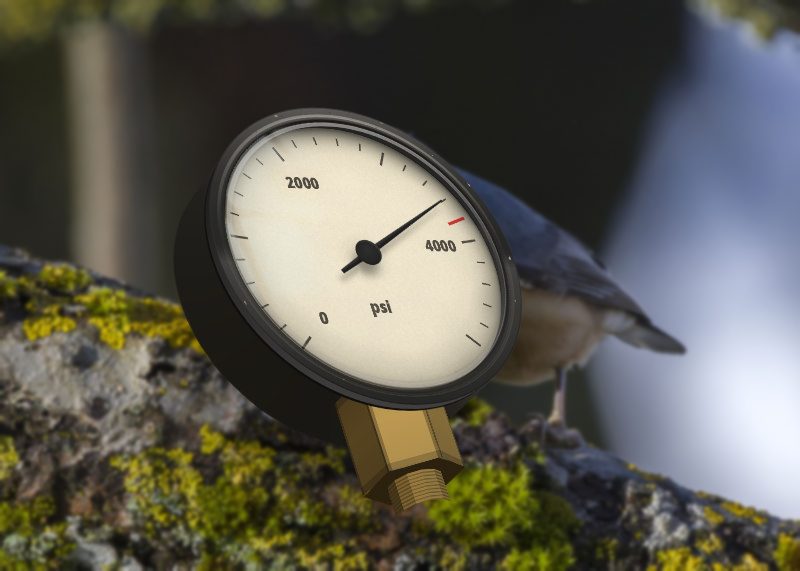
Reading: 3600; psi
